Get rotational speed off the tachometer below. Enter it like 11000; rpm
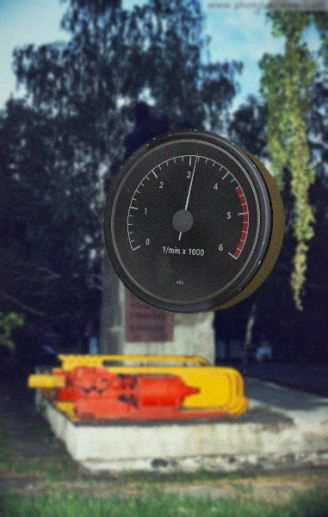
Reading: 3200; rpm
